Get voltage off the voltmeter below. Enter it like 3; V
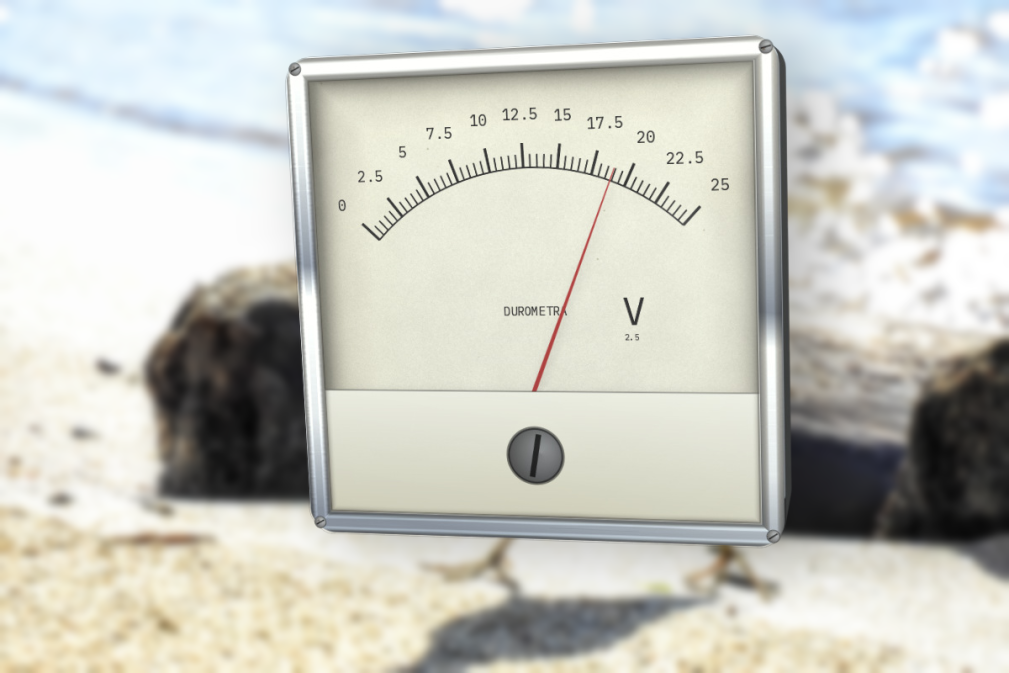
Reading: 19; V
